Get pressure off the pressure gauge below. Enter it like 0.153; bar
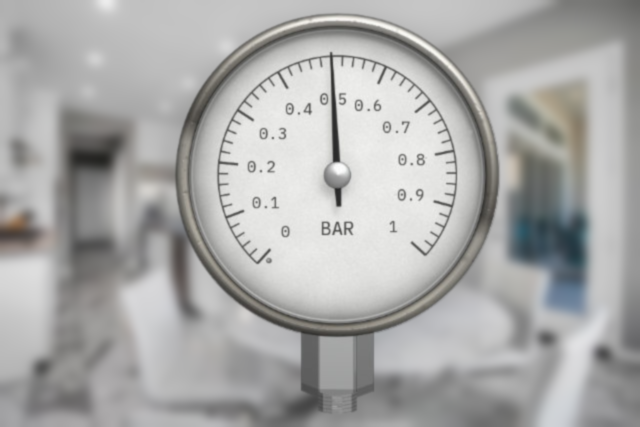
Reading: 0.5; bar
